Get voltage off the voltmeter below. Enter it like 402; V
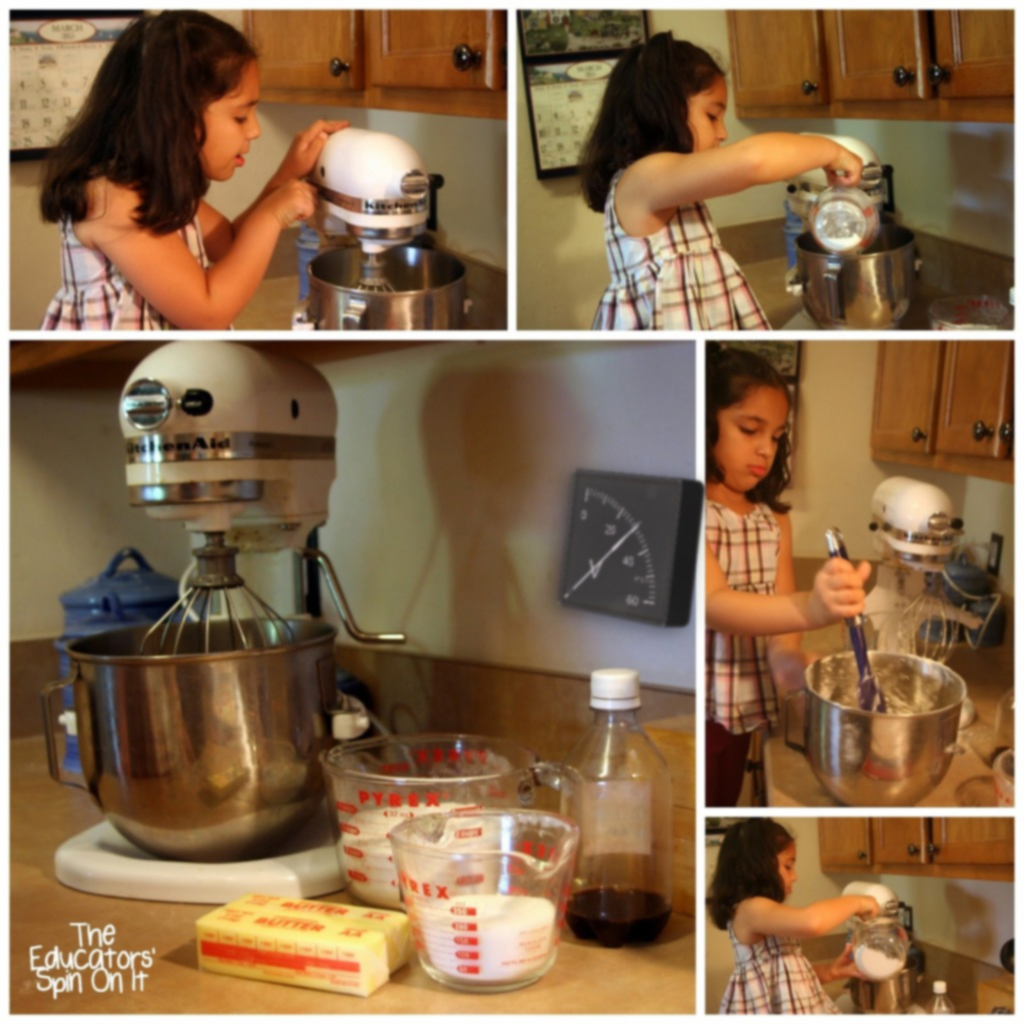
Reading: 30; V
